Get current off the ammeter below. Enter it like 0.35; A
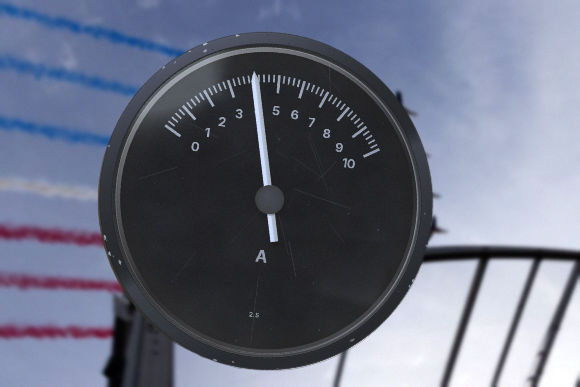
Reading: 4; A
